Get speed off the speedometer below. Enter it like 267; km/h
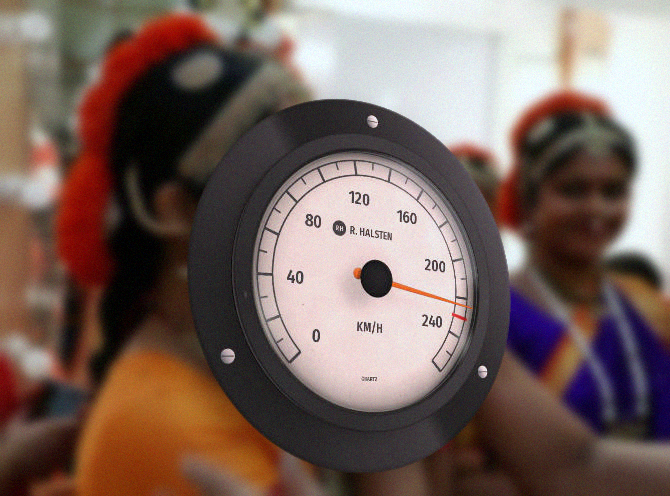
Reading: 225; km/h
